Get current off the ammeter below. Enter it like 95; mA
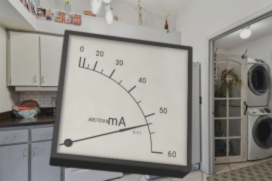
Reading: 52.5; mA
